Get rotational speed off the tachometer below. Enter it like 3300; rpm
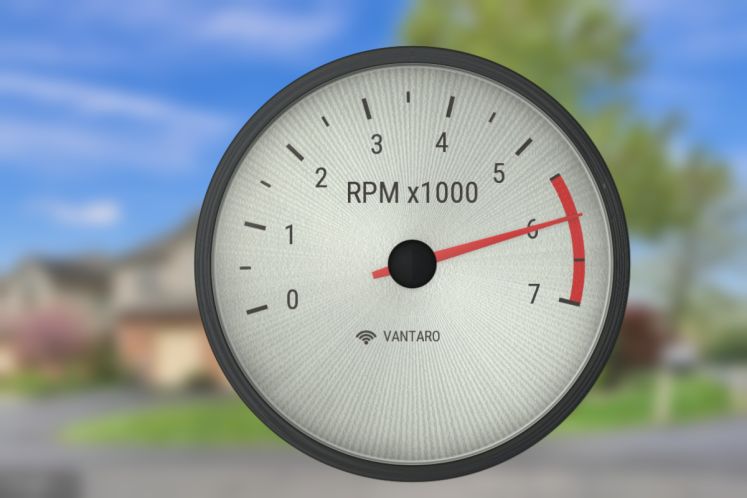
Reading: 6000; rpm
